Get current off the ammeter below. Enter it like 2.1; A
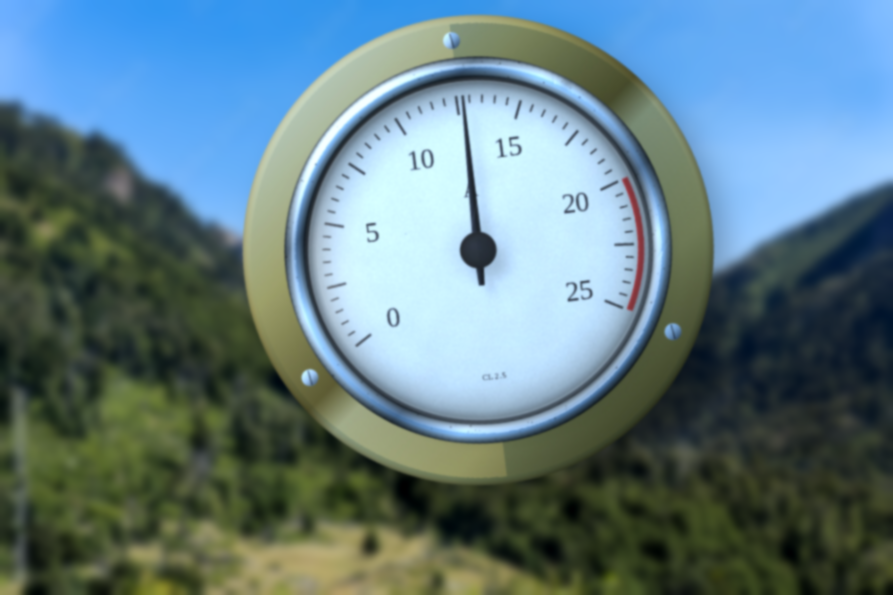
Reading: 12.75; A
